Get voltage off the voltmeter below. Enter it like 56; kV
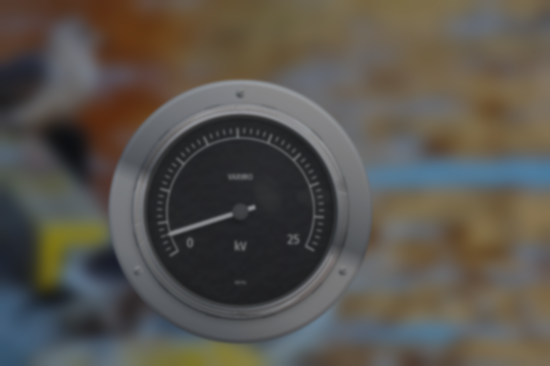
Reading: 1.5; kV
